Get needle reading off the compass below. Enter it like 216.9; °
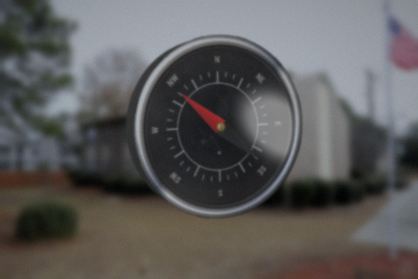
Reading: 310; °
